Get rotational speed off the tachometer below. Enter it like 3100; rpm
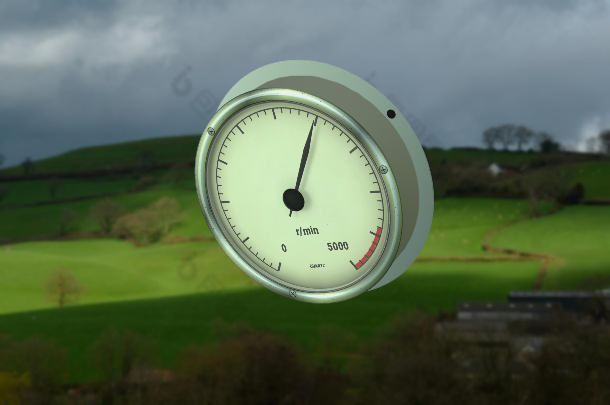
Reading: 3000; rpm
